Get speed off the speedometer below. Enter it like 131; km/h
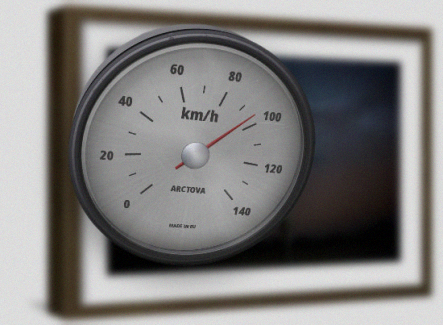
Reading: 95; km/h
